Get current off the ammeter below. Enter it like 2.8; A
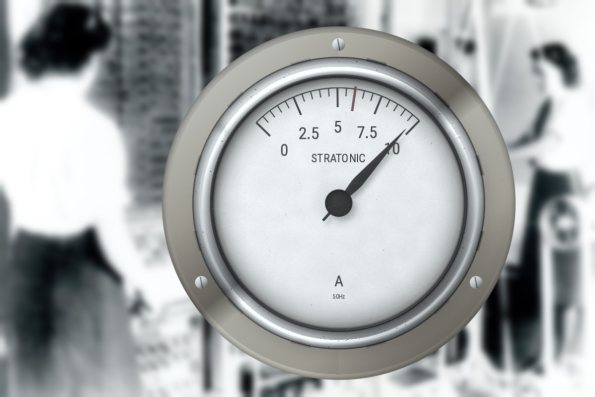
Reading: 9.75; A
